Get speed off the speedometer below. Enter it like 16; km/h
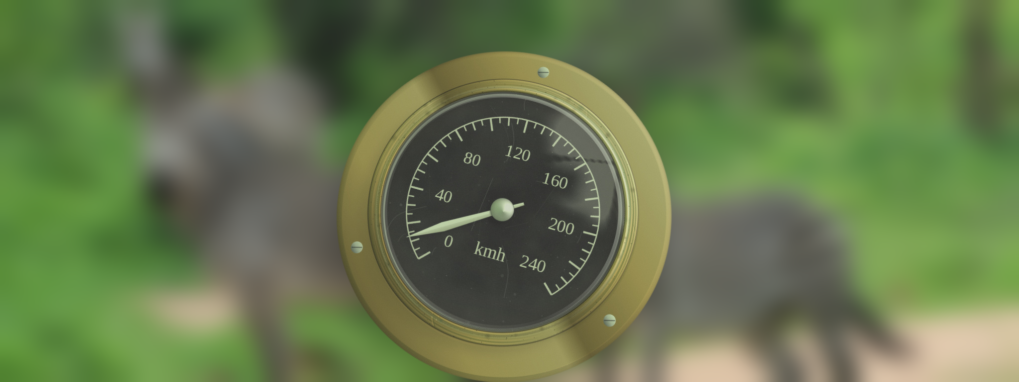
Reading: 12.5; km/h
